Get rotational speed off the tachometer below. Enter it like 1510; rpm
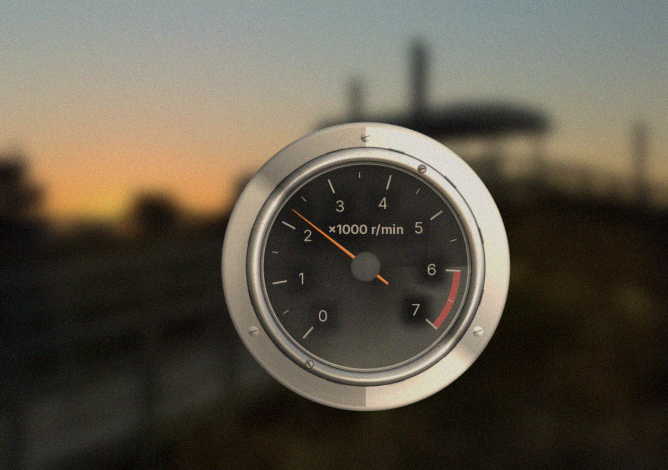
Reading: 2250; rpm
